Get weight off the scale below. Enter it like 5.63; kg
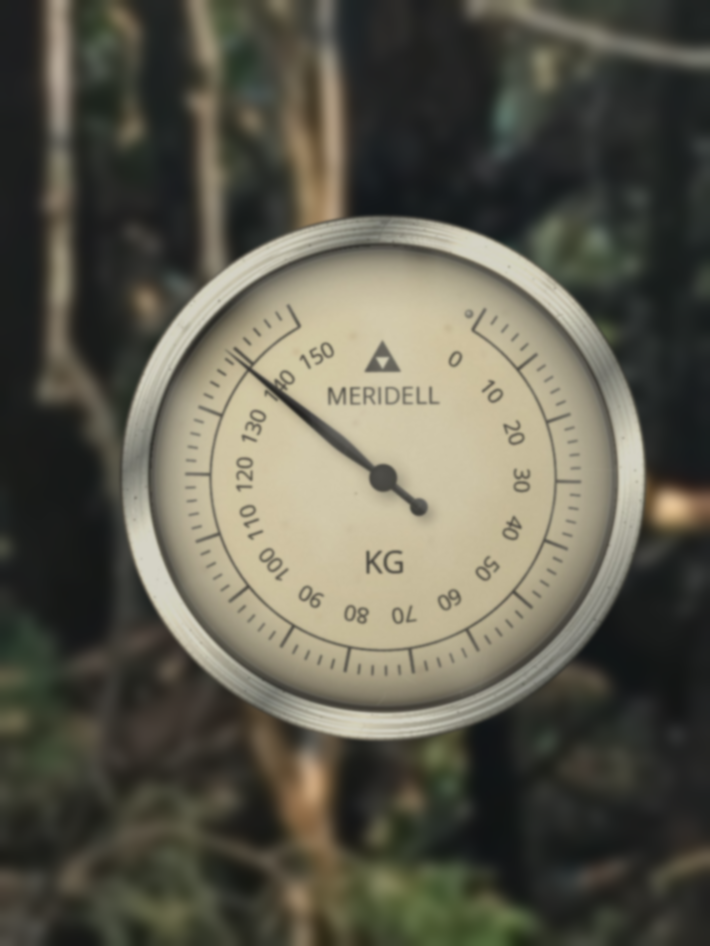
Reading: 139; kg
